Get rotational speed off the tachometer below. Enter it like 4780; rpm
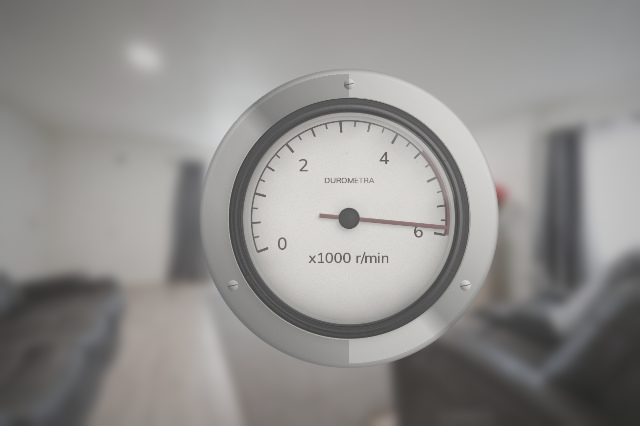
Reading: 5875; rpm
